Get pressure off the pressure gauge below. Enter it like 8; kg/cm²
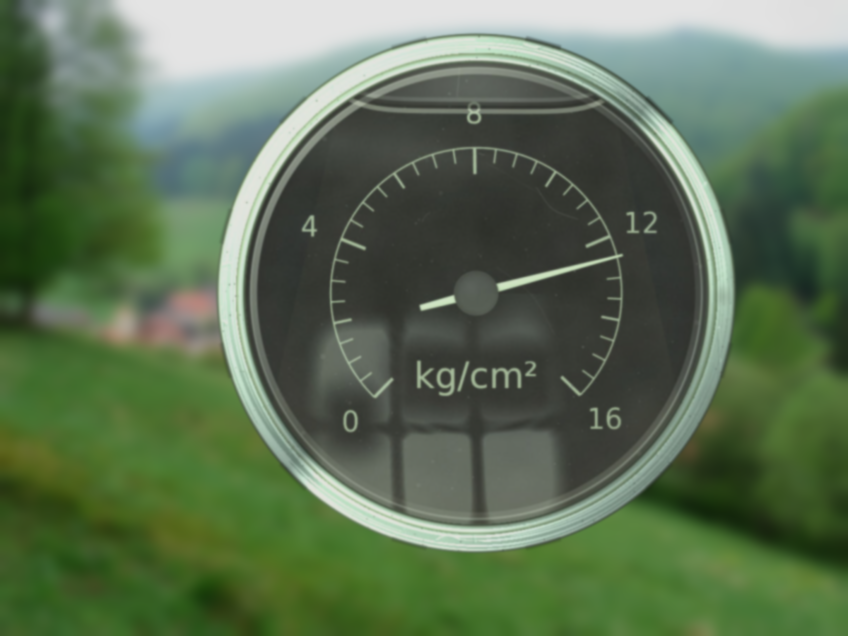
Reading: 12.5; kg/cm²
